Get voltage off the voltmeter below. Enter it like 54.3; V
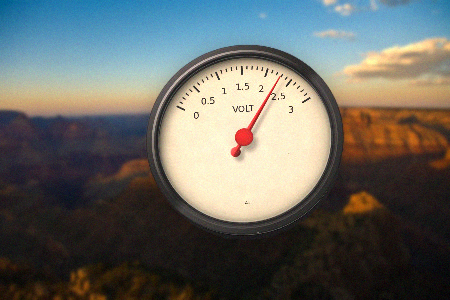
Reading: 2.3; V
